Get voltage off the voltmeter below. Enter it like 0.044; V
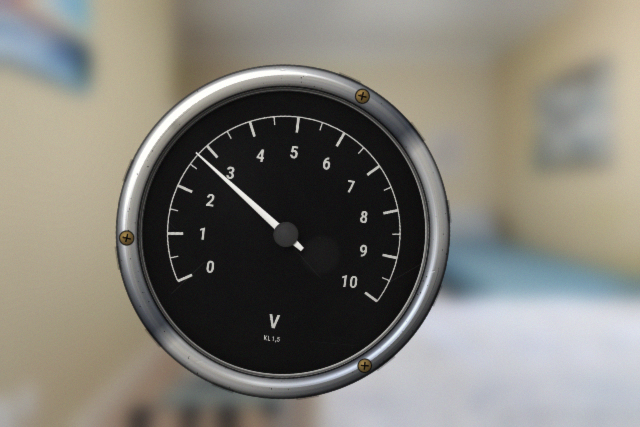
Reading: 2.75; V
